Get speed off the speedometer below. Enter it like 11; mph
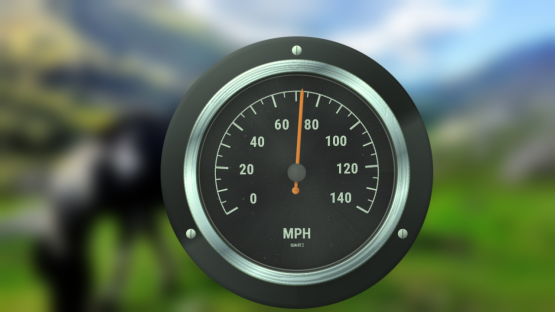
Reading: 72.5; mph
